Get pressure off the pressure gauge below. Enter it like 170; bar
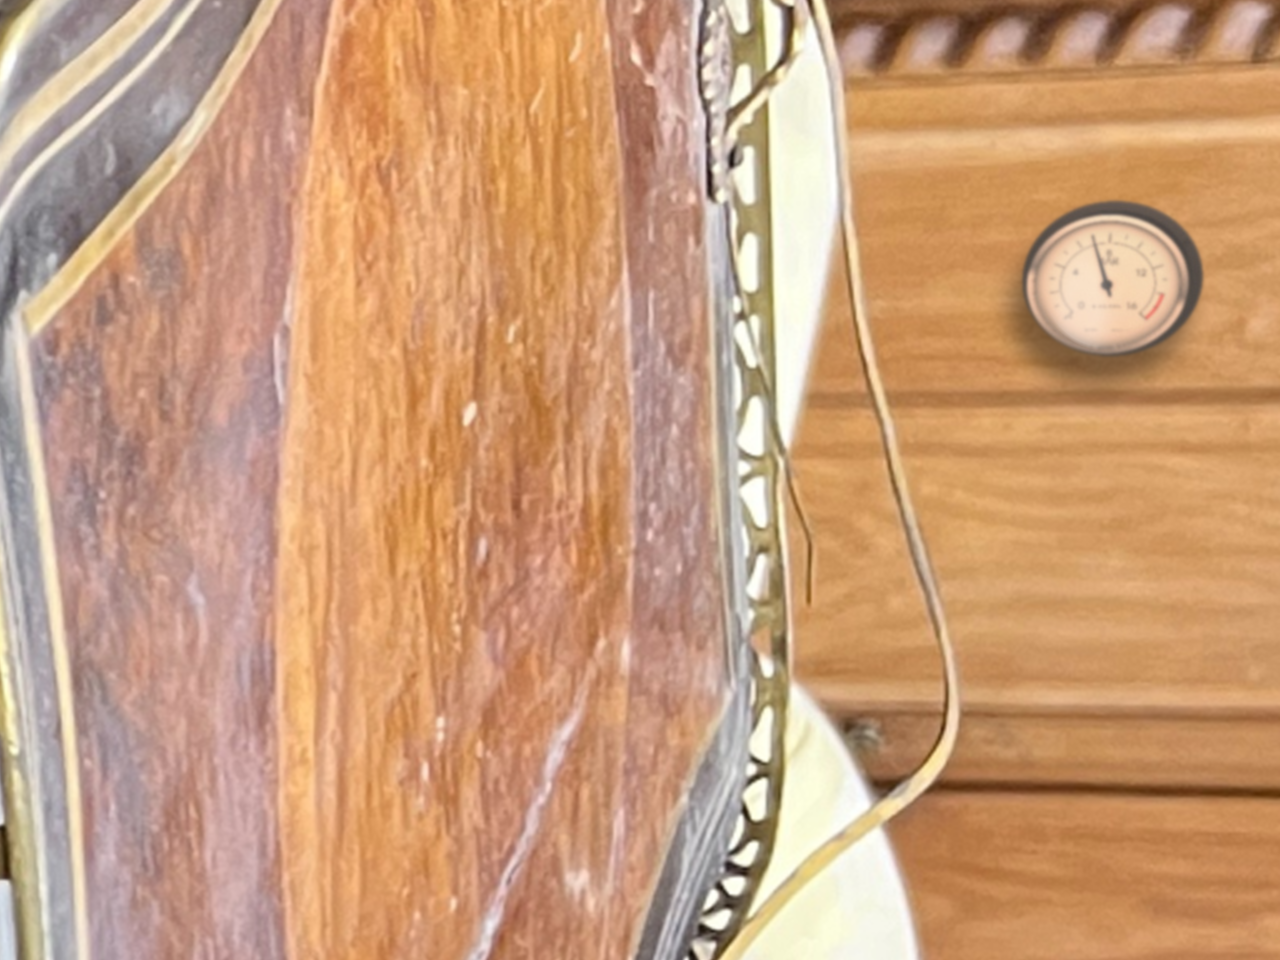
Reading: 7; bar
